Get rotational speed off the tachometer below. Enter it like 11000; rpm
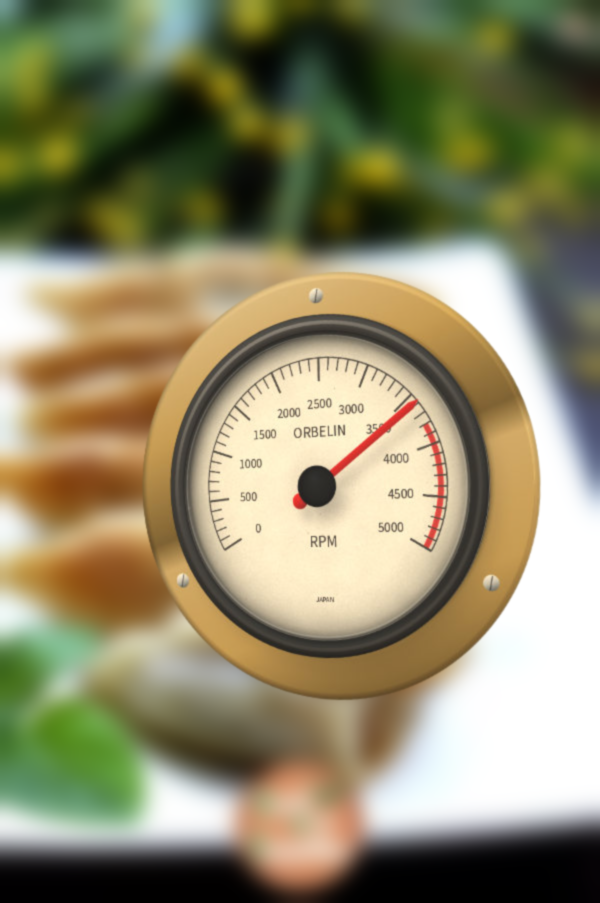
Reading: 3600; rpm
